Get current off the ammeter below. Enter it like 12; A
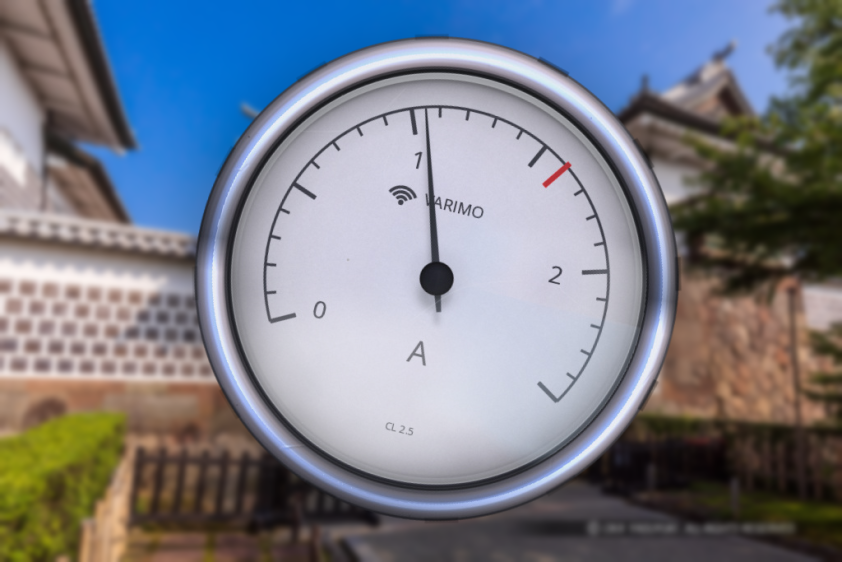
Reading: 1.05; A
